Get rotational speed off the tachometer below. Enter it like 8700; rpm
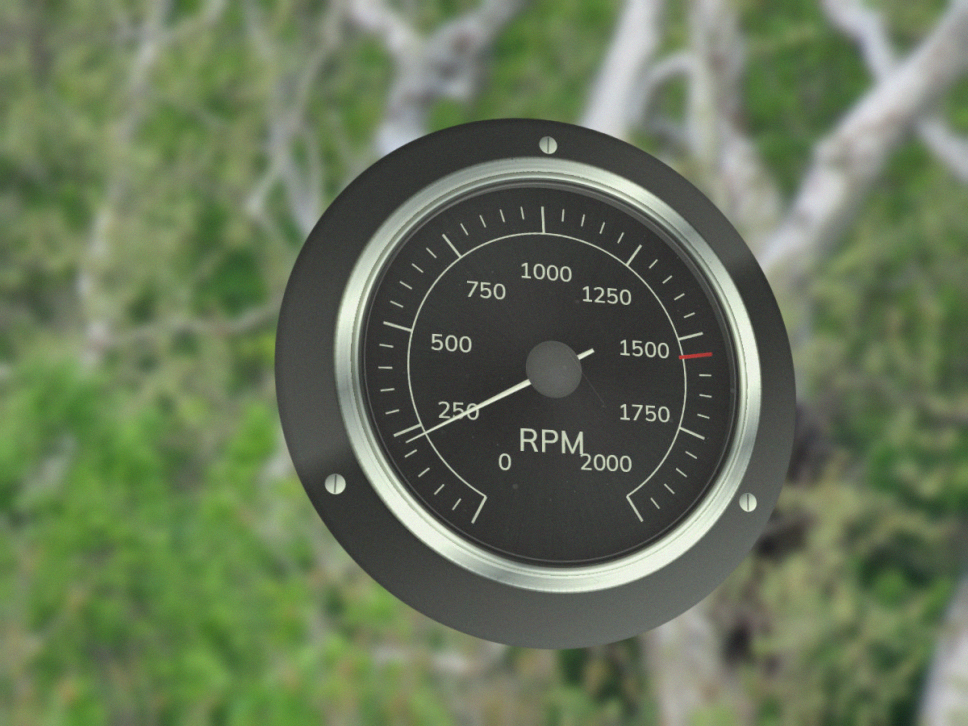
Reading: 225; rpm
